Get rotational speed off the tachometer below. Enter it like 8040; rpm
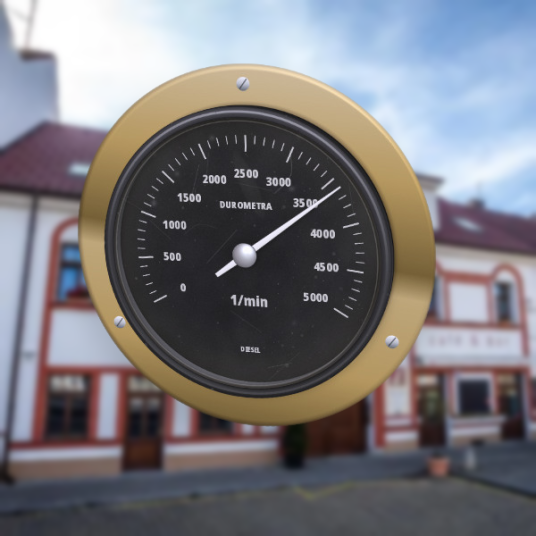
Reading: 3600; rpm
